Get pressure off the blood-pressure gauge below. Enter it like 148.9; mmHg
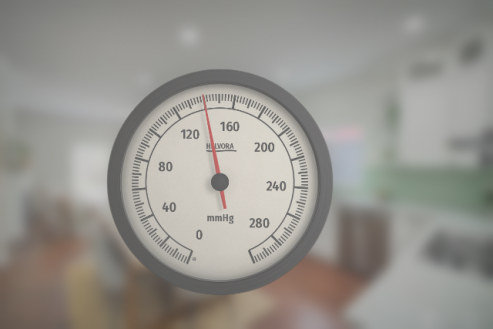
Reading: 140; mmHg
